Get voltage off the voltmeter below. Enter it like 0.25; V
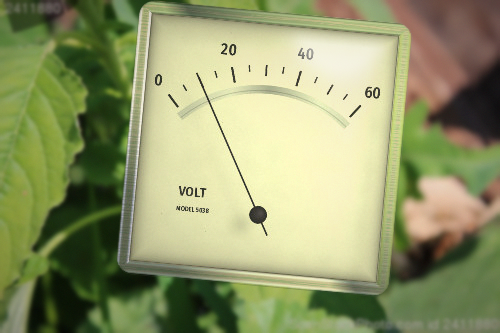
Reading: 10; V
